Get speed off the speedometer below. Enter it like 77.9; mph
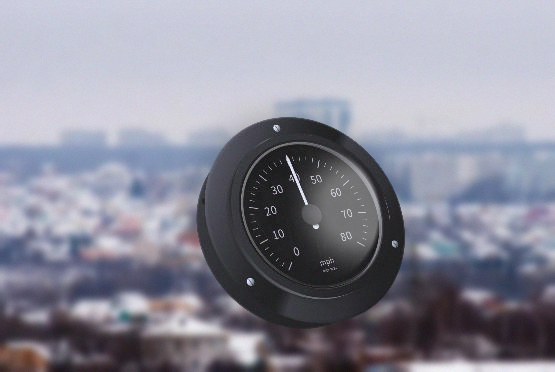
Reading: 40; mph
